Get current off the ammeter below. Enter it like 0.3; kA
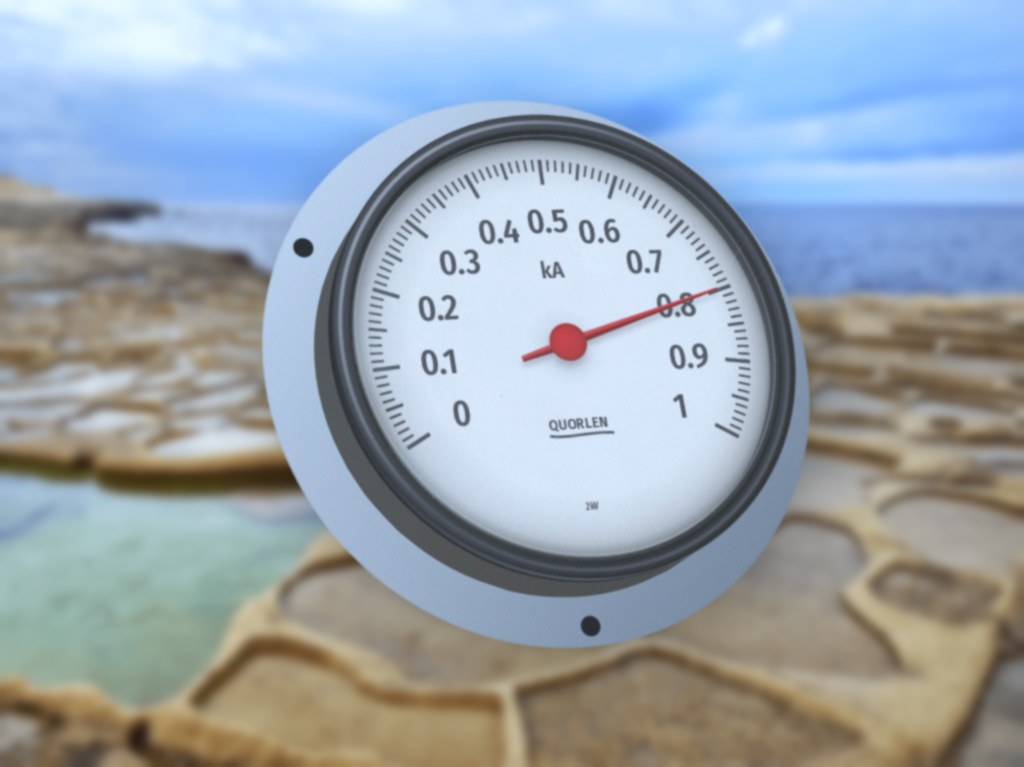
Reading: 0.8; kA
